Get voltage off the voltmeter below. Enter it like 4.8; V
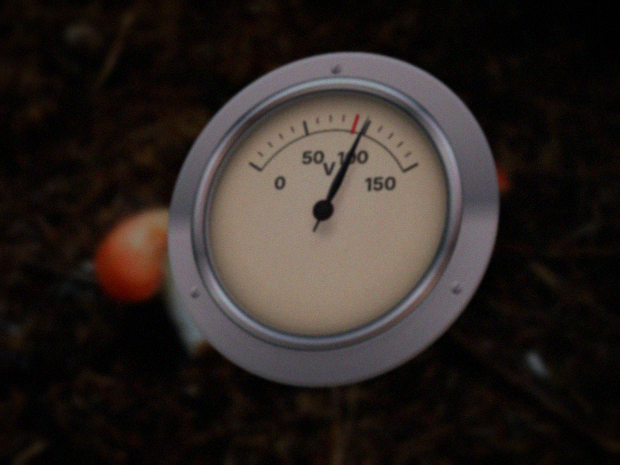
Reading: 100; V
